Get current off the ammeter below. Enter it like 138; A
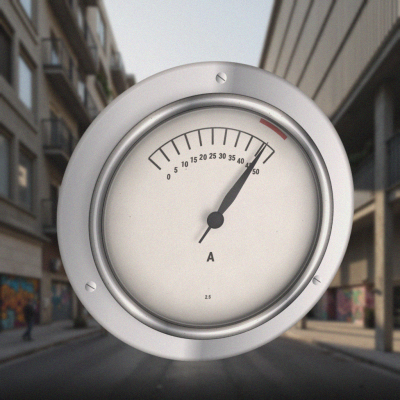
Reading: 45; A
